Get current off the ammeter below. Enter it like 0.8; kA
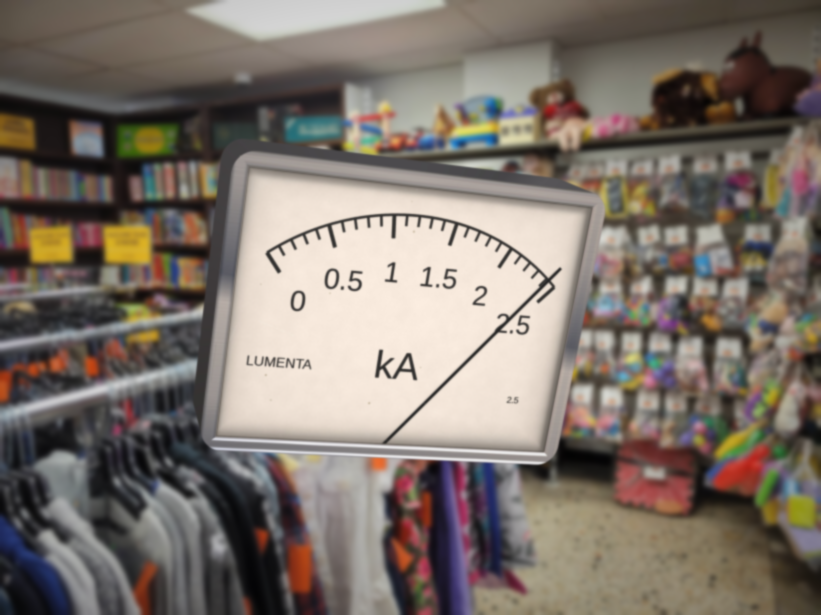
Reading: 2.4; kA
